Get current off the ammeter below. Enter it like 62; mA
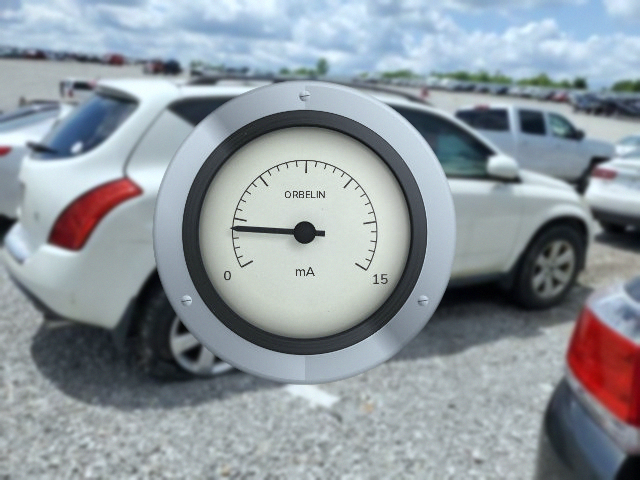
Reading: 2; mA
